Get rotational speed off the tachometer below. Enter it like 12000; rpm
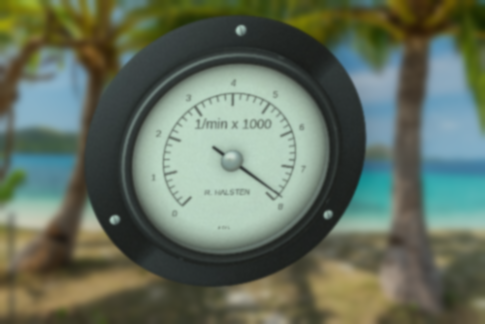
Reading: 7800; rpm
